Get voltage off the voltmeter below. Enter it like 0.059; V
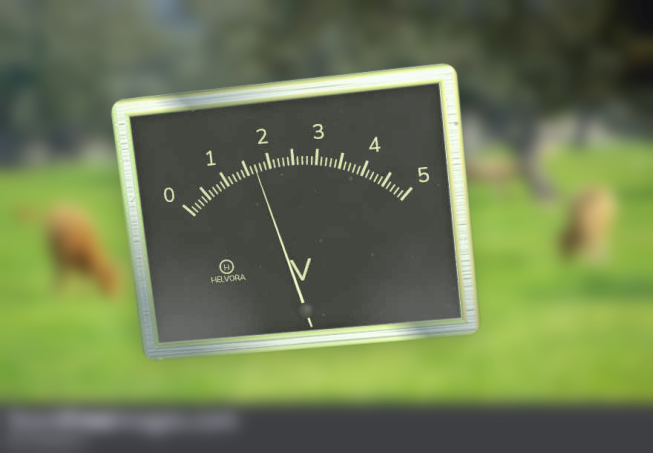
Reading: 1.7; V
